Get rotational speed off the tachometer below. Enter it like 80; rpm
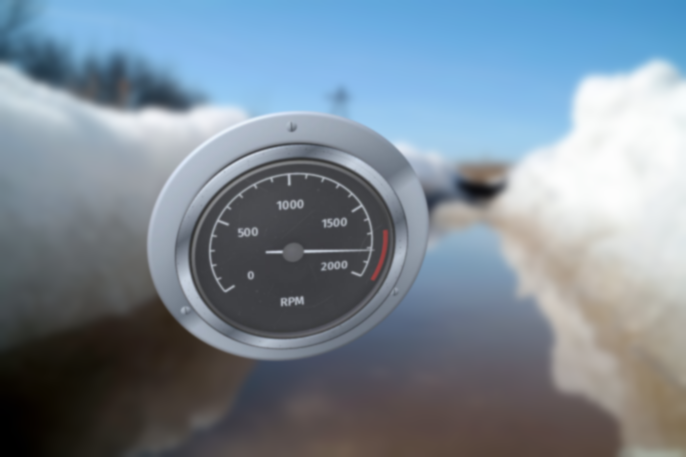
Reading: 1800; rpm
